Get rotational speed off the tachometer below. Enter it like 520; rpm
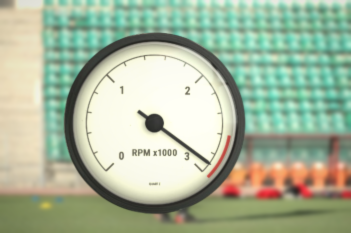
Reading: 2900; rpm
